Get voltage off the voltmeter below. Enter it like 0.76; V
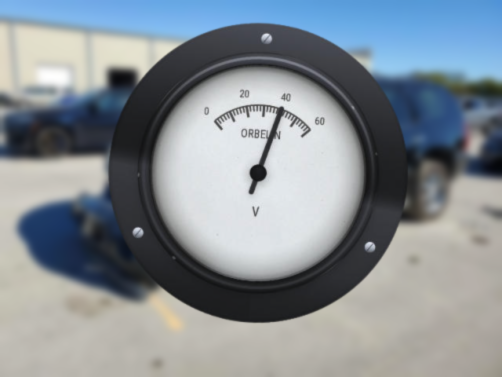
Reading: 40; V
